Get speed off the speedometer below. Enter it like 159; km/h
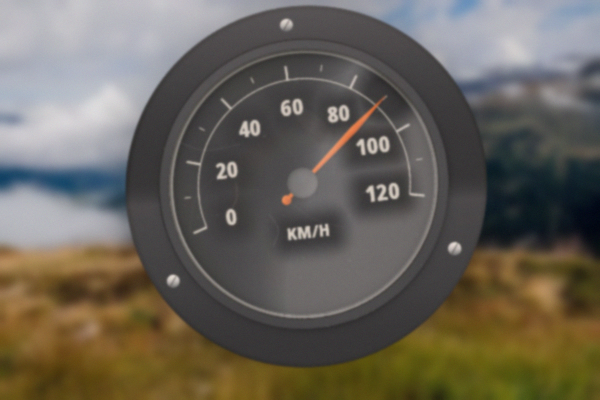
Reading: 90; km/h
